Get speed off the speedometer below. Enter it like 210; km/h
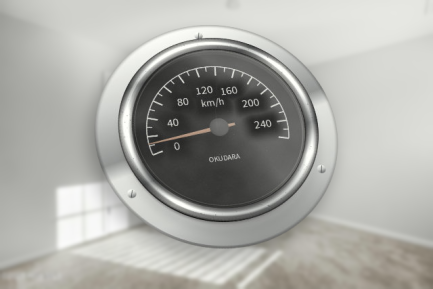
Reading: 10; km/h
